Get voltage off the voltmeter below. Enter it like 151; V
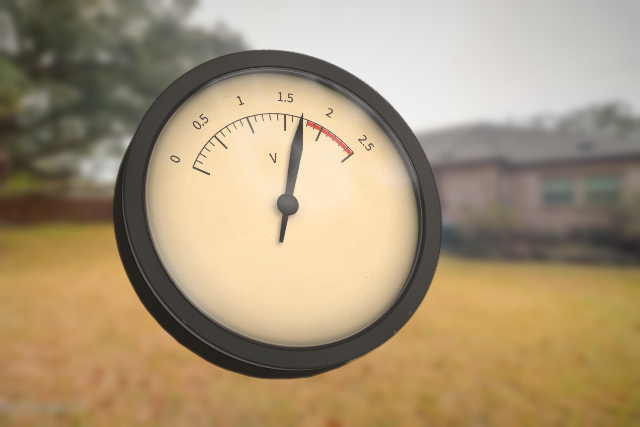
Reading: 1.7; V
